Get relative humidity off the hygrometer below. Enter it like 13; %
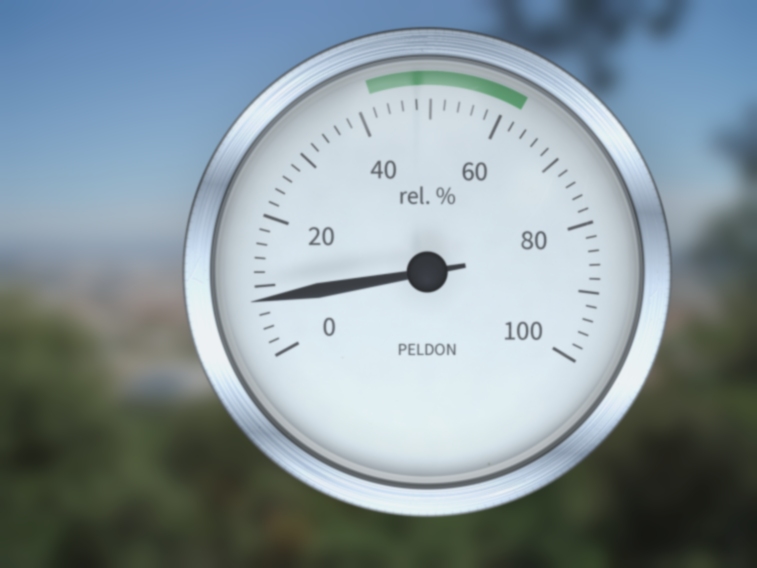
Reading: 8; %
